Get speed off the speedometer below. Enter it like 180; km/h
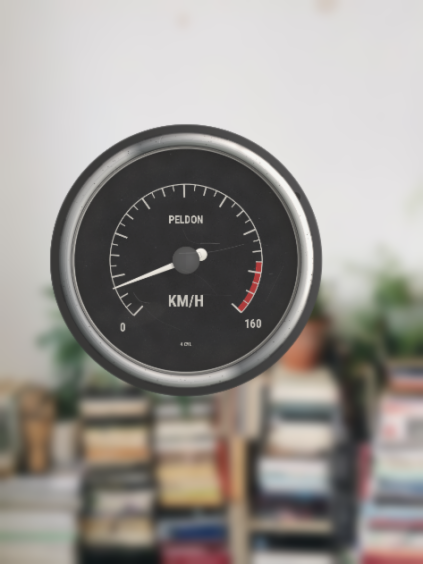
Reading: 15; km/h
